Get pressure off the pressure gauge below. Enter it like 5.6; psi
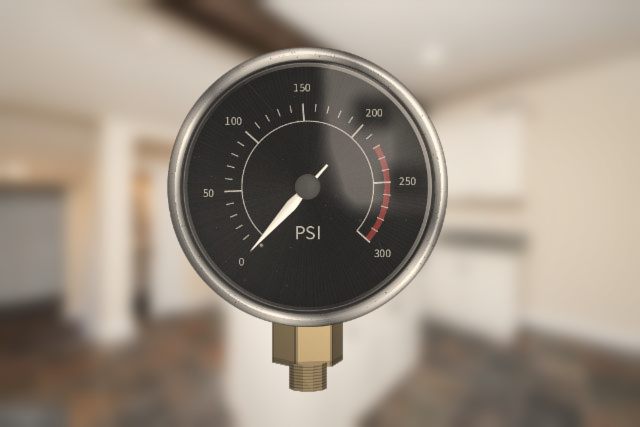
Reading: 0; psi
